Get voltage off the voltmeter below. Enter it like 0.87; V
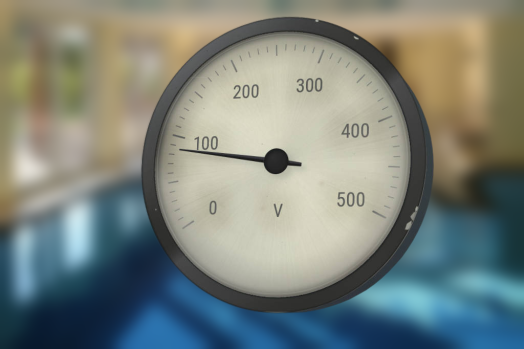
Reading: 85; V
